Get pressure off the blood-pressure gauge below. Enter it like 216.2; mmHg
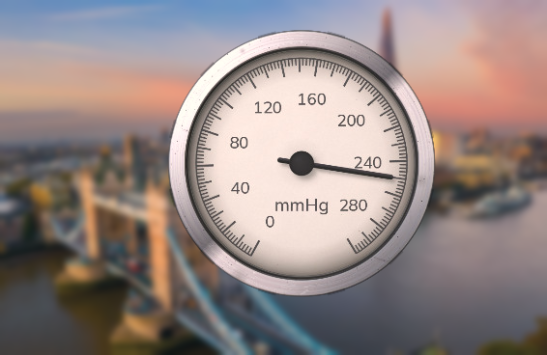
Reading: 250; mmHg
